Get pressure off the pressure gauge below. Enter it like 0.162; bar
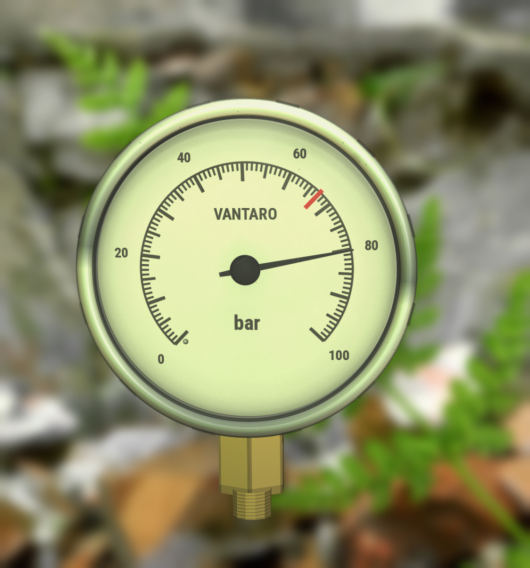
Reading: 80; bar
